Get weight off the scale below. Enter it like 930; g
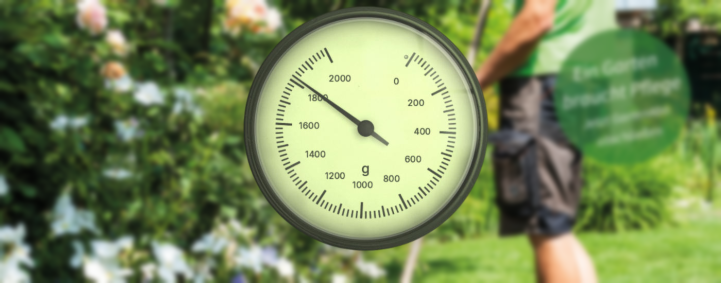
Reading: 1820; g
